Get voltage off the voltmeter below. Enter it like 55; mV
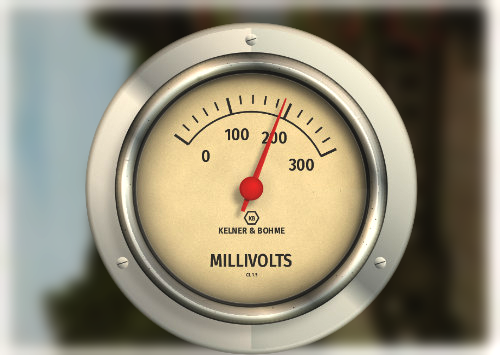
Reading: 190; mV
